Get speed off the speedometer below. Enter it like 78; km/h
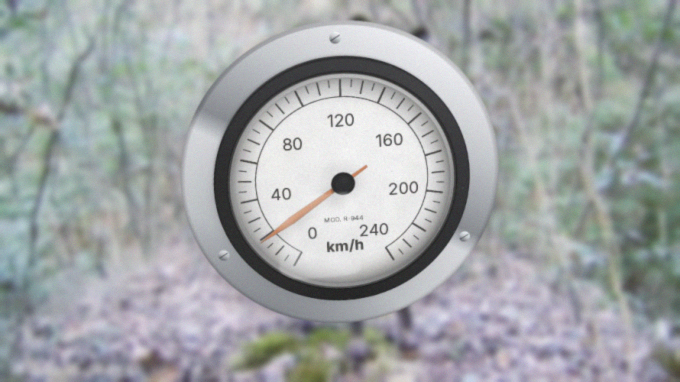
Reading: 20; km/h
